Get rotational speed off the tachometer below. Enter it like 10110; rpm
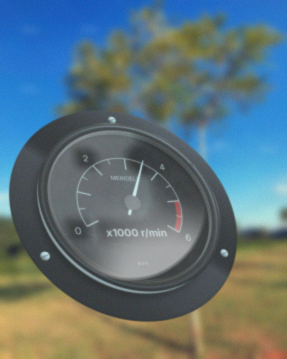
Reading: 3500; rpm
